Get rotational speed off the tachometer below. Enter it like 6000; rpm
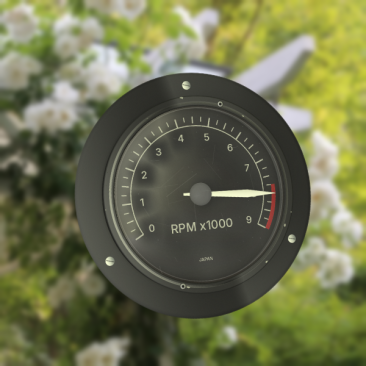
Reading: 8000; rpm
